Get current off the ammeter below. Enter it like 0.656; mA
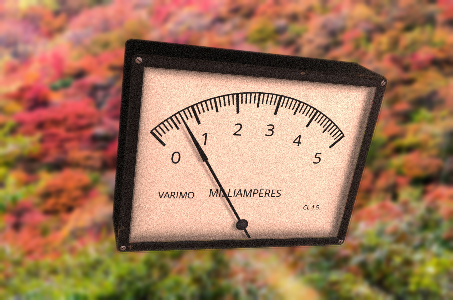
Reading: 0.7; mA
